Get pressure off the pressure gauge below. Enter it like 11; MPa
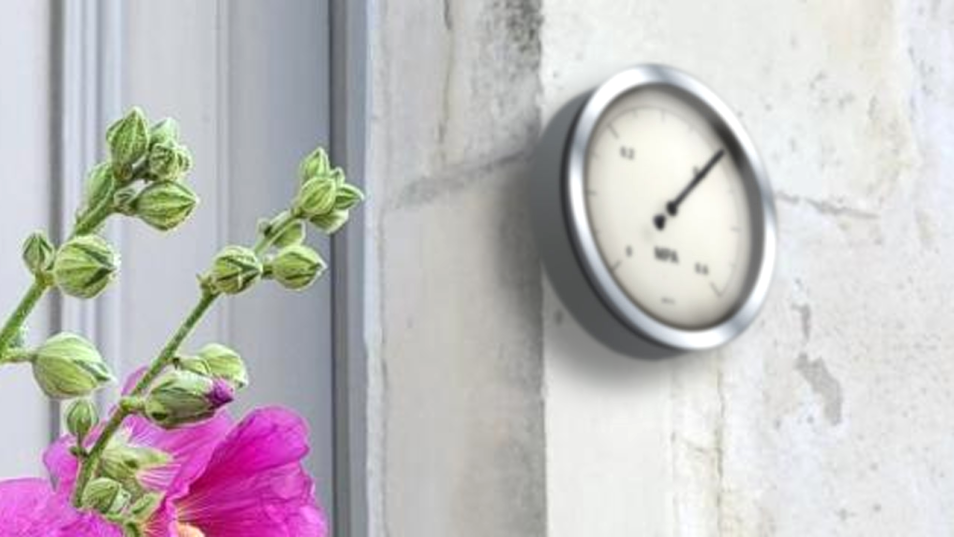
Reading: 0.4; MPa
